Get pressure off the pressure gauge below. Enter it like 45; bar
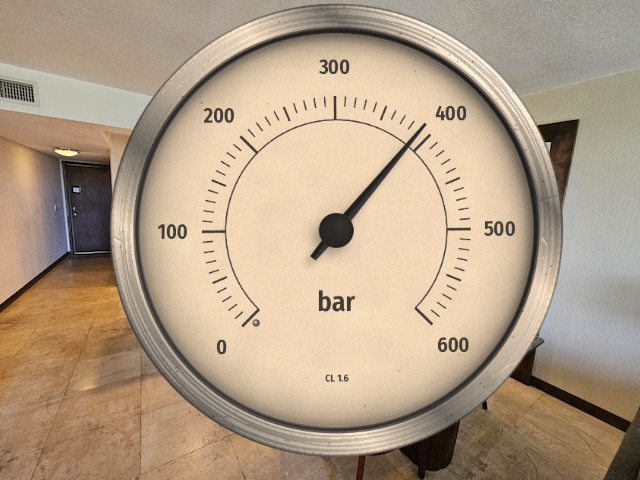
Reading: 390; bar
